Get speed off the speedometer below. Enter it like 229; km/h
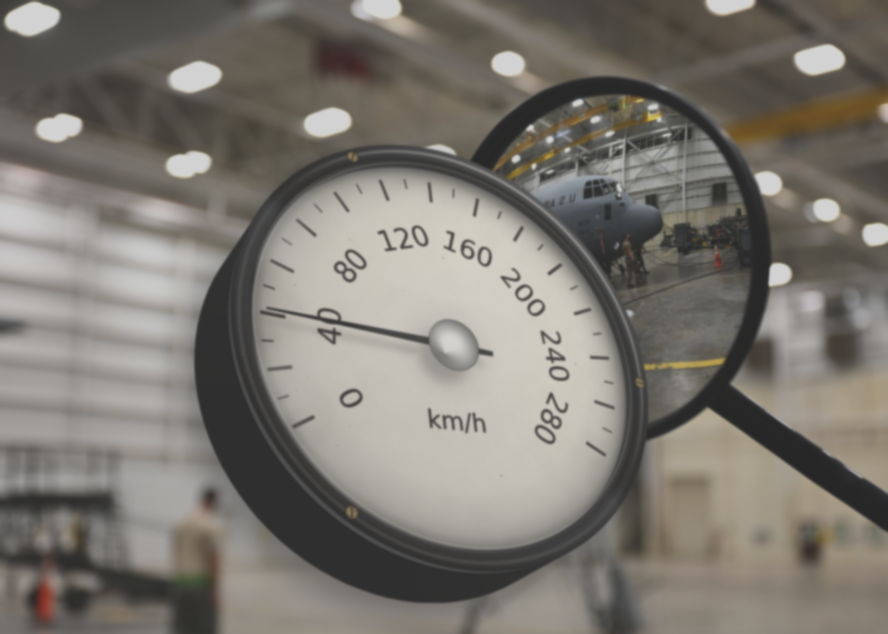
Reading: 40; km/h
